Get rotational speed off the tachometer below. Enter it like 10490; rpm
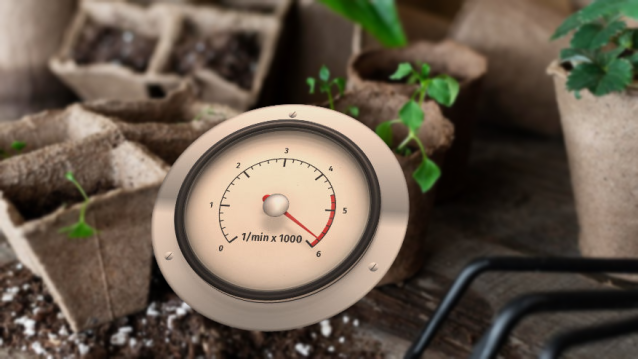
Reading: 5800; rpm
